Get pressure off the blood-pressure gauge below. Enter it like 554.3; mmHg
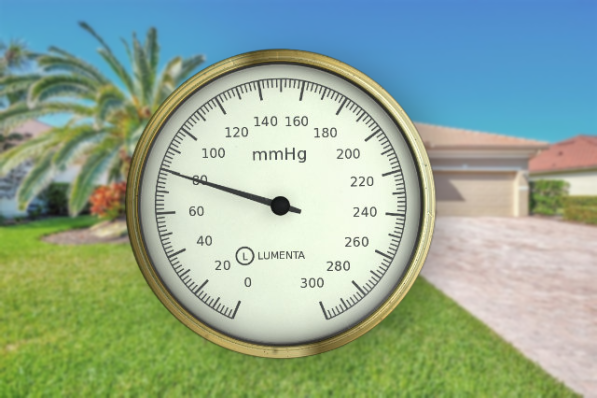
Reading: 80; mmHg
